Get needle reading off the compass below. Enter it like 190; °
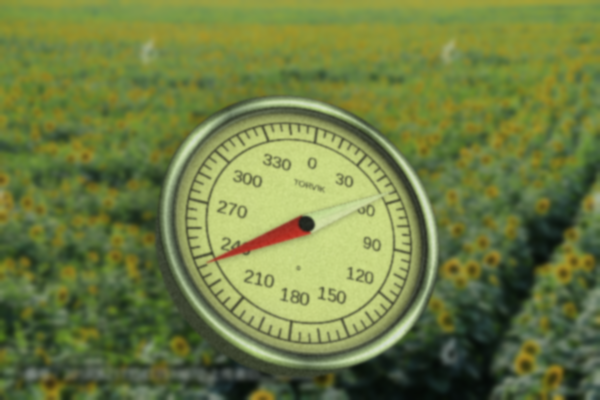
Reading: 235; °
